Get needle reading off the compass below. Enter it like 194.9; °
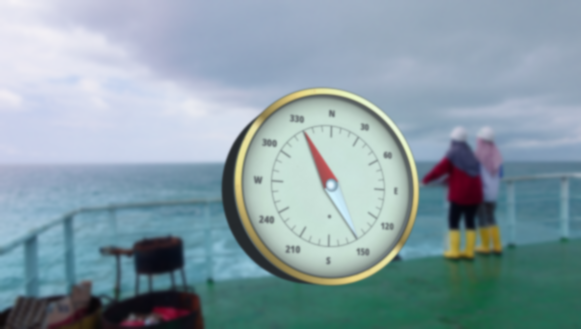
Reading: 330; °
